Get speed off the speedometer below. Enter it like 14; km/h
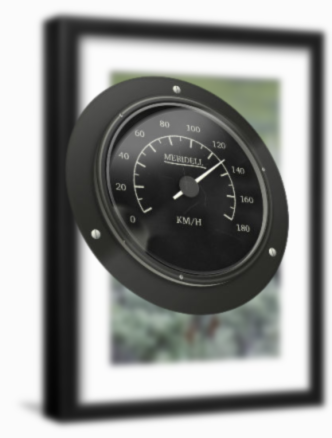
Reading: 130; km/h
